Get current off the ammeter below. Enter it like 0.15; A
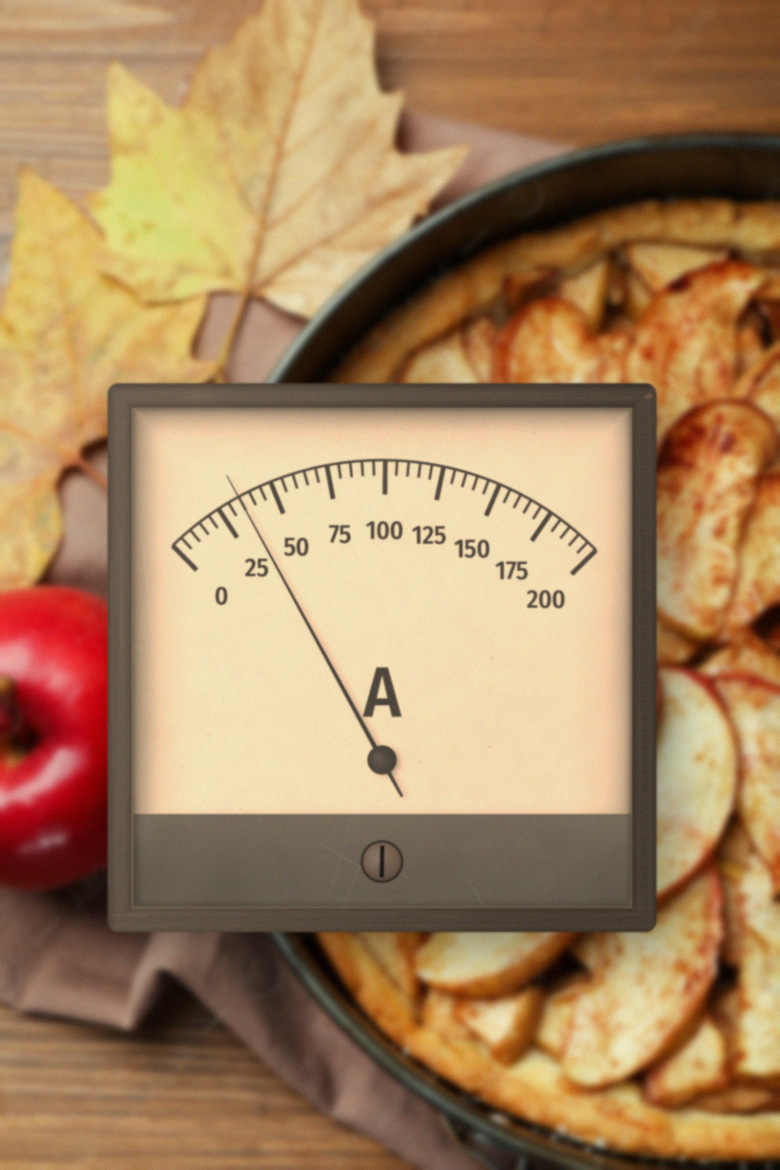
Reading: 35; A
